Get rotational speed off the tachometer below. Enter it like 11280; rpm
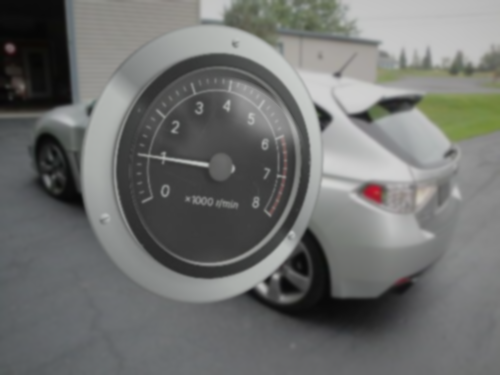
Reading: 1000; rpm
